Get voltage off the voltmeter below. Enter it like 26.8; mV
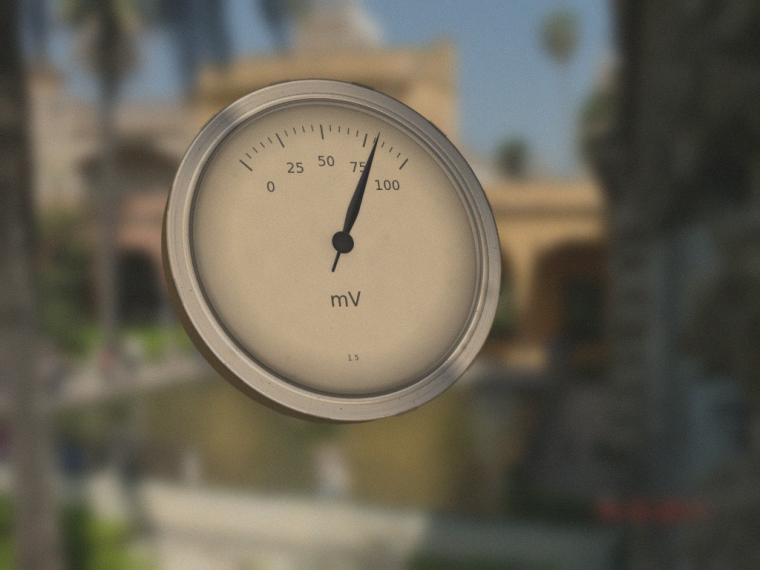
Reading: 80; mV
